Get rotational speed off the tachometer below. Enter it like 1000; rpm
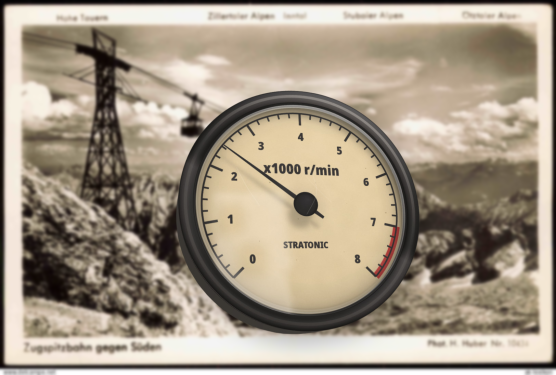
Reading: 2400; rpm
